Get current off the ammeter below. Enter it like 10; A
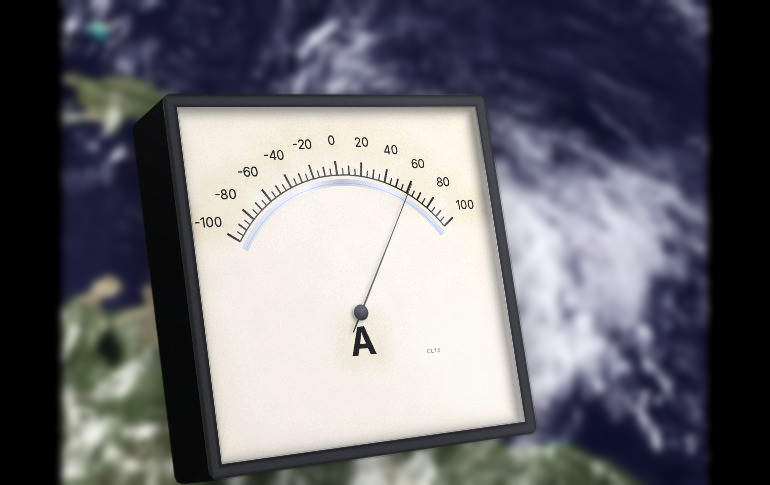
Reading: 60; A
